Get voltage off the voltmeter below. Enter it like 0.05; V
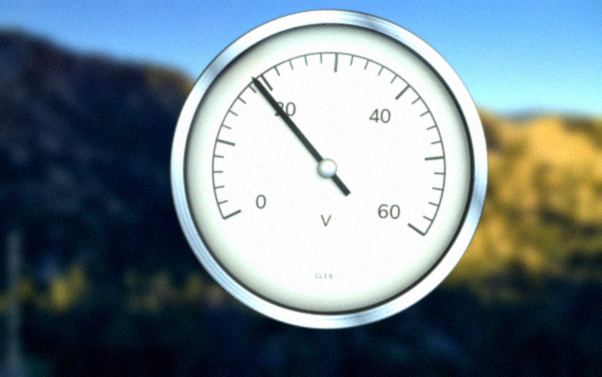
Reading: 19; V
